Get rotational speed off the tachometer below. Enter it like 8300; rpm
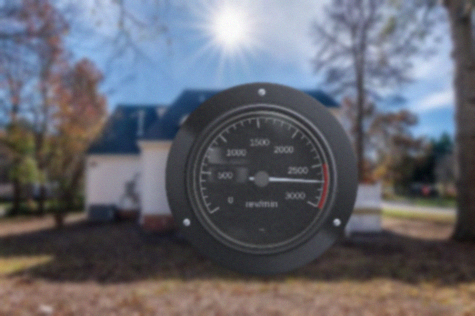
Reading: 2700; rpm
